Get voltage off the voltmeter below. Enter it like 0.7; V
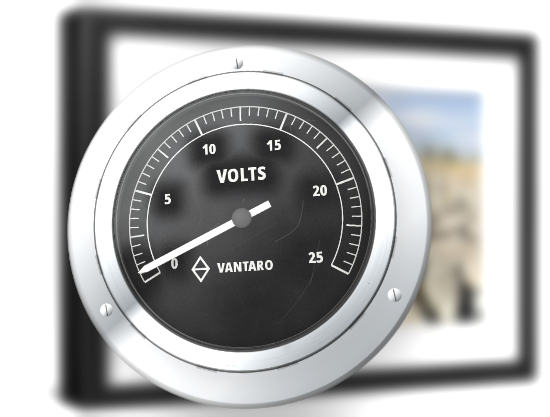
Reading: 0.5; V
